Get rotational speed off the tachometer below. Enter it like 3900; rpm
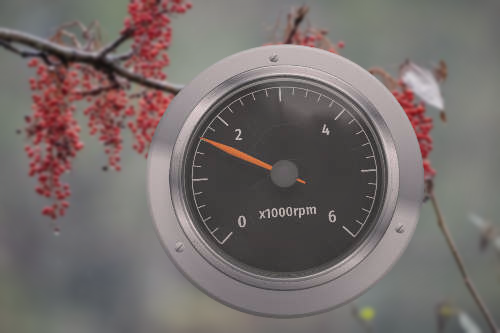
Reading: 1600; rpm
